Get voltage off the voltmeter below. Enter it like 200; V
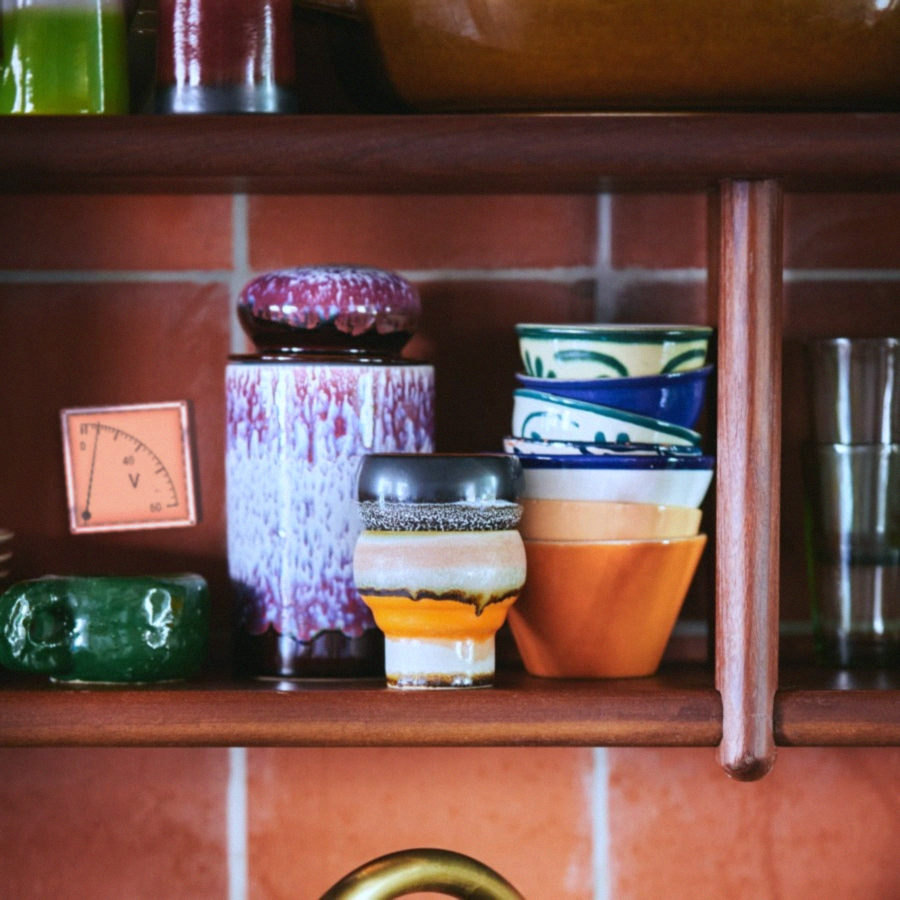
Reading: 20; V
